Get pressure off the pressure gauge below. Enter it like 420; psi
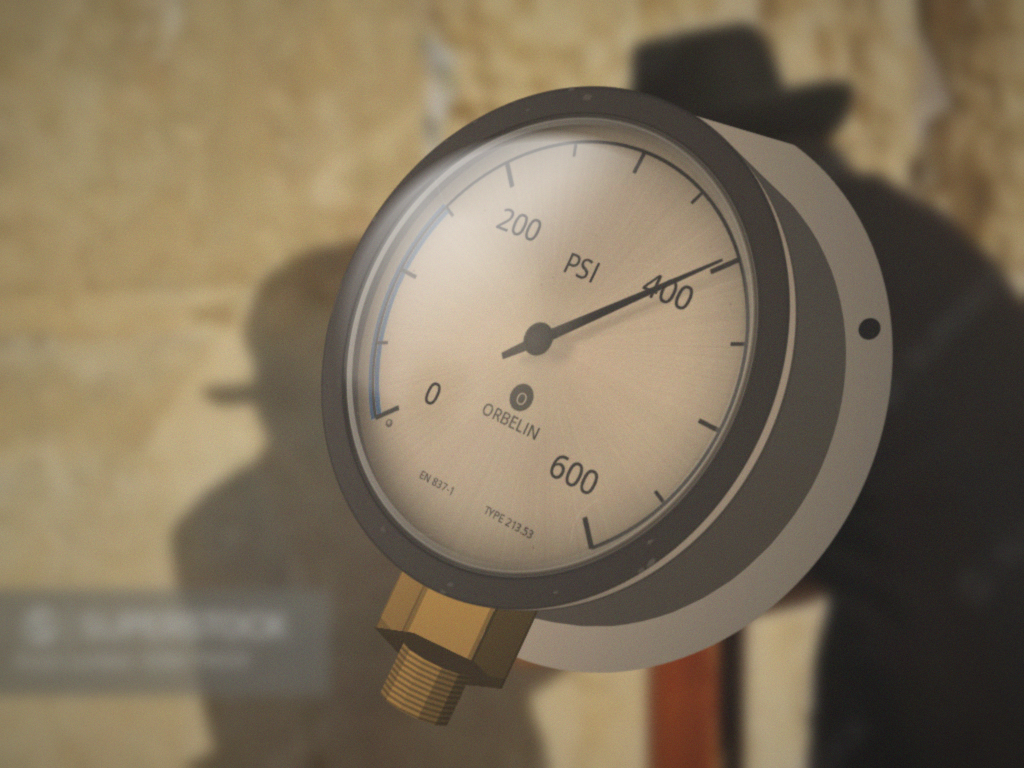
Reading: 400; psi
